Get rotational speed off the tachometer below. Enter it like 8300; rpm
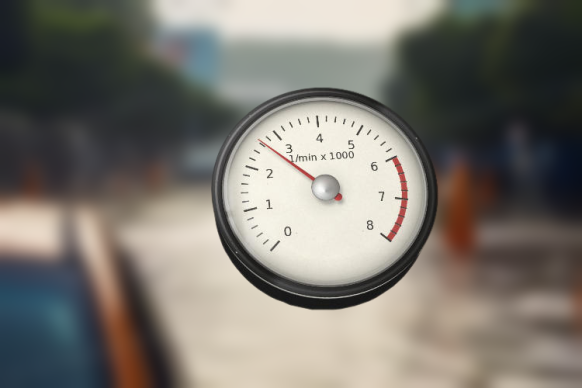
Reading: 2600; rpm
